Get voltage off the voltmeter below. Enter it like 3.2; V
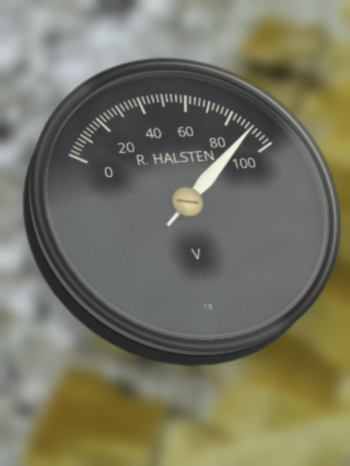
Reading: 90; V
